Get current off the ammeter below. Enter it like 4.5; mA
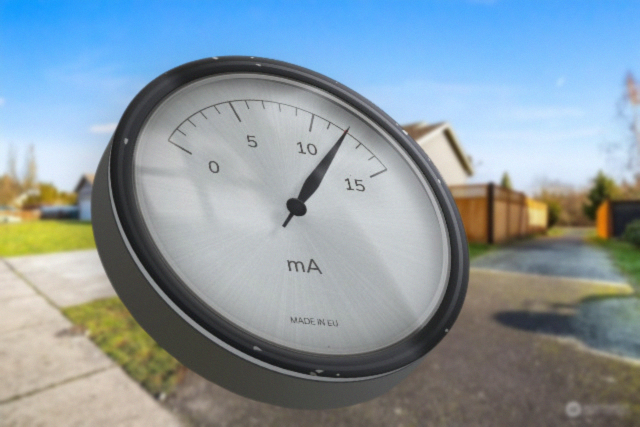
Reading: 12; mA
